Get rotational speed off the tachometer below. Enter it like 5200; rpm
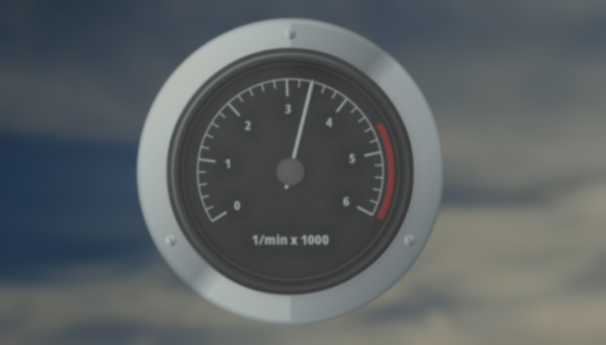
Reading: 3400; rpm
